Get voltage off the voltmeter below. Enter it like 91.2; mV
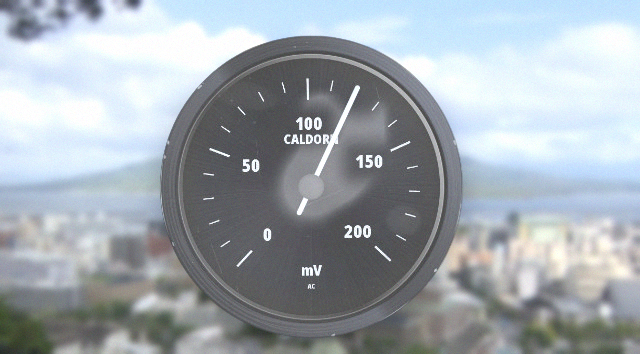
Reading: 120; mV
